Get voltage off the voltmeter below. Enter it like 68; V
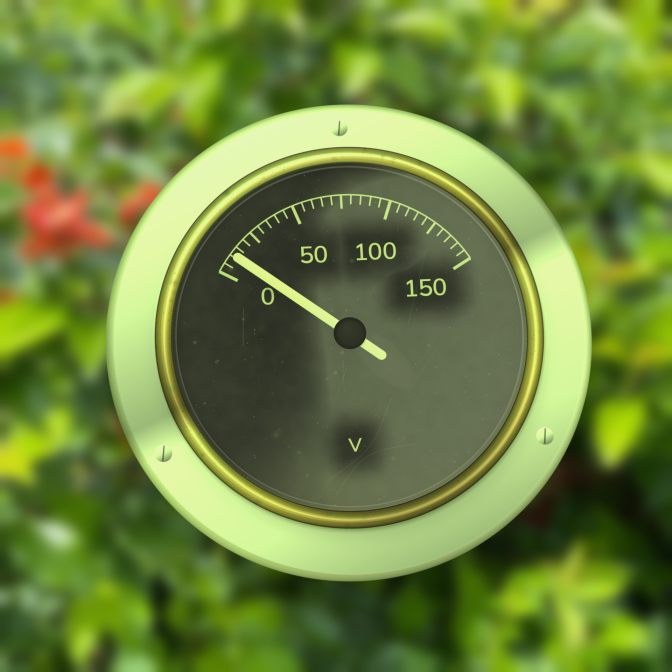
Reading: 10; V
